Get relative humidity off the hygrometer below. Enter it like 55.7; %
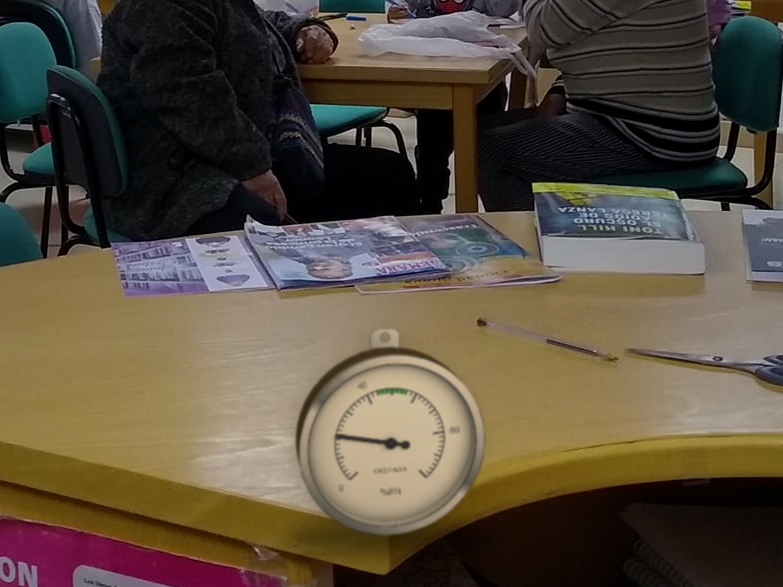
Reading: 20; %
